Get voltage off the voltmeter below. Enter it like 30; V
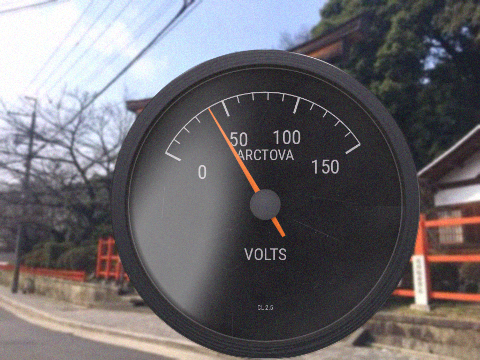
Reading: 40; V
